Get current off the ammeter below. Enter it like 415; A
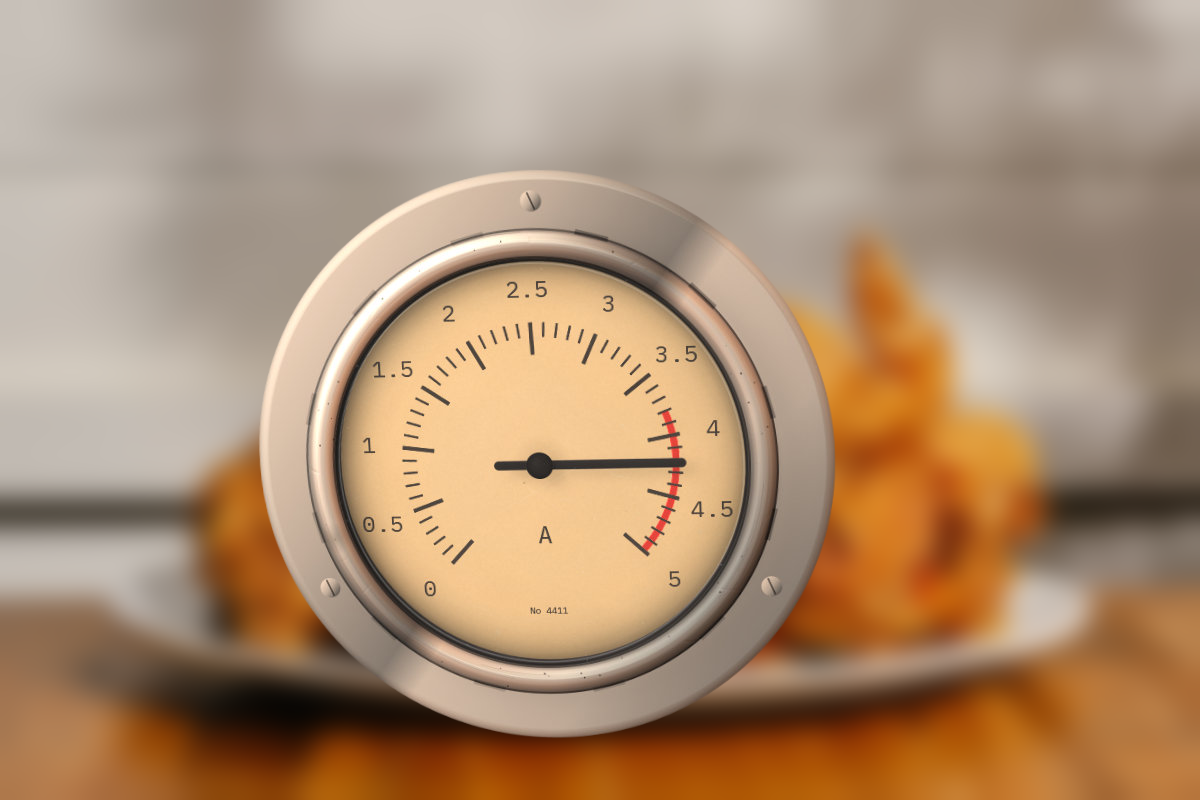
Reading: 4.2; A
